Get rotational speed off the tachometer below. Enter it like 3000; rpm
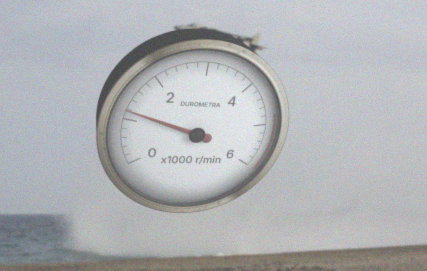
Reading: 1200; rpm
